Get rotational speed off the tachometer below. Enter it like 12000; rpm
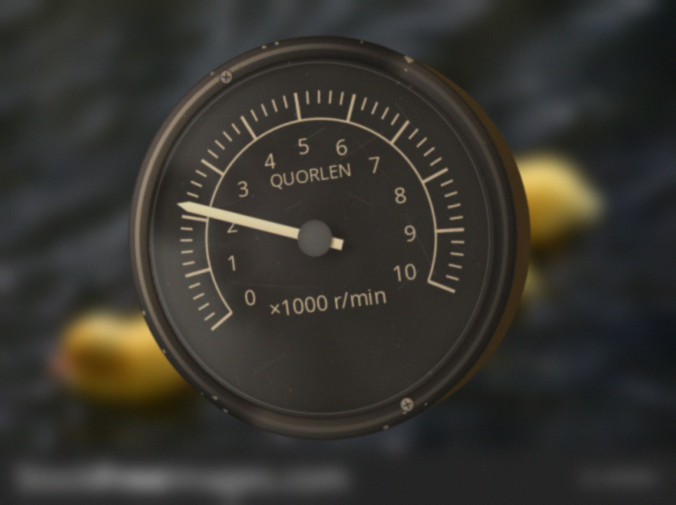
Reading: 2200; rpm
